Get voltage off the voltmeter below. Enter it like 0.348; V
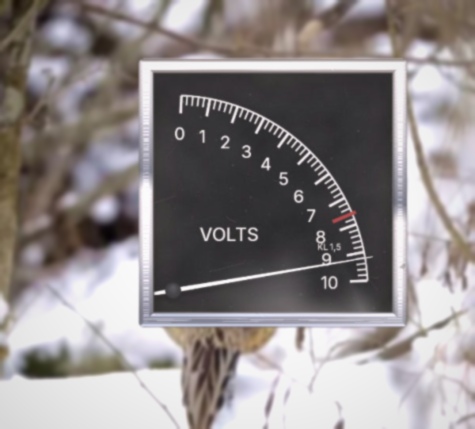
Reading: 9.2; V
